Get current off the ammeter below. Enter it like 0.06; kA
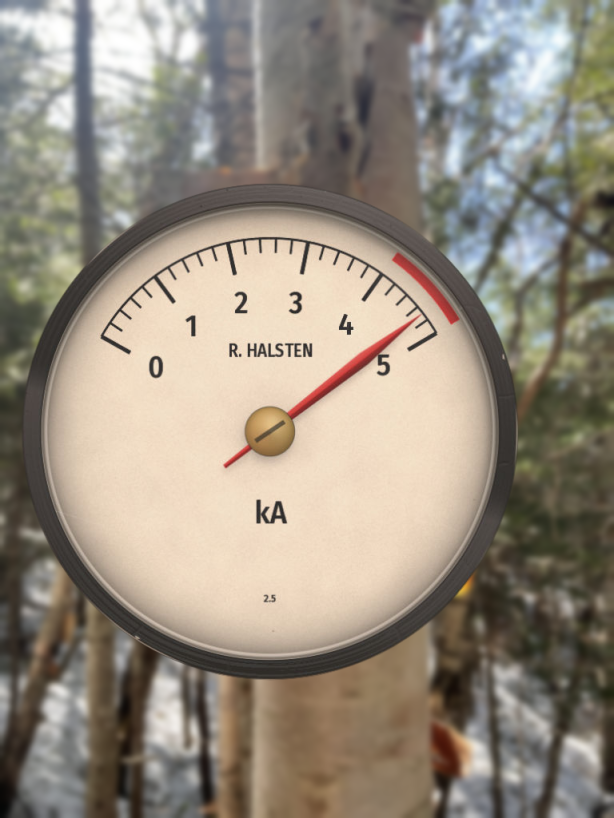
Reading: 4.7; kA
